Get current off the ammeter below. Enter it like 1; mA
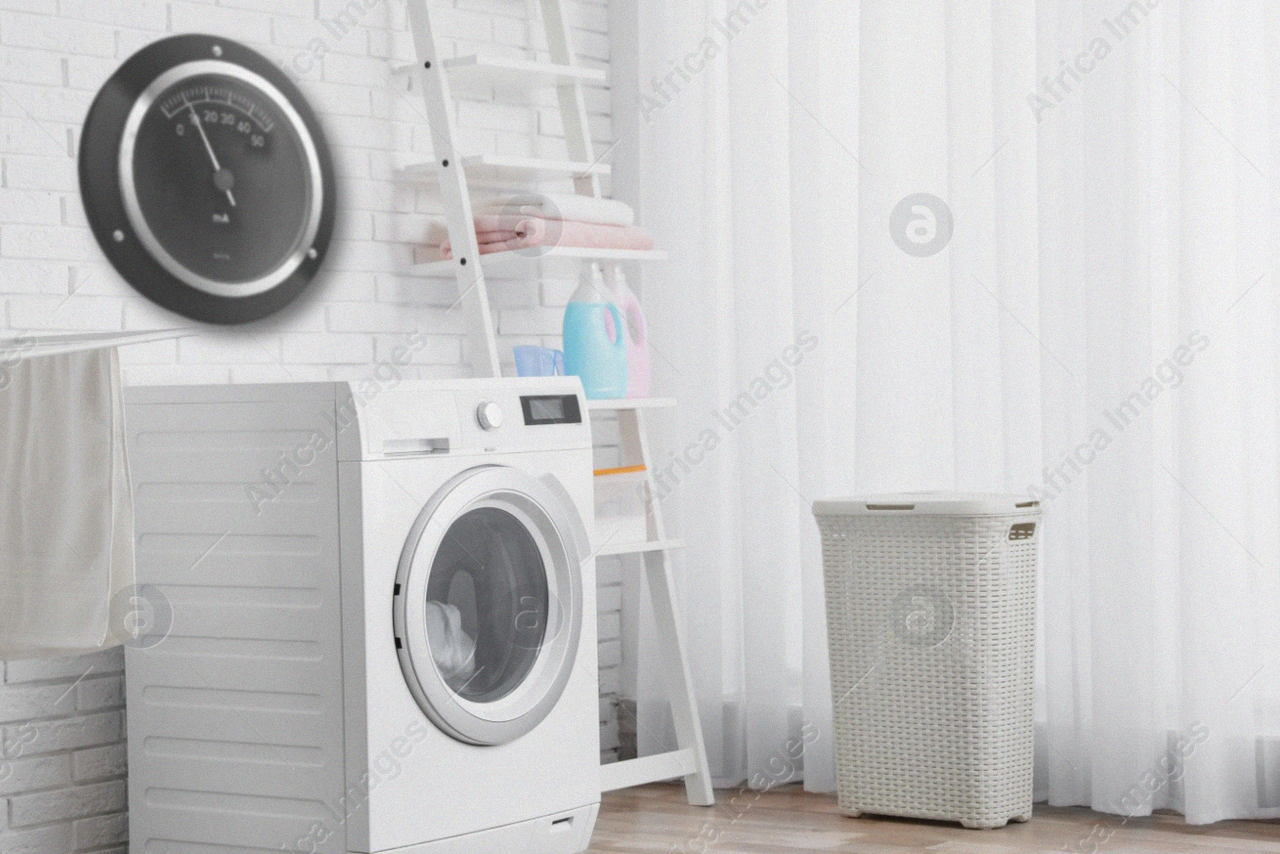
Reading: 10; mA
